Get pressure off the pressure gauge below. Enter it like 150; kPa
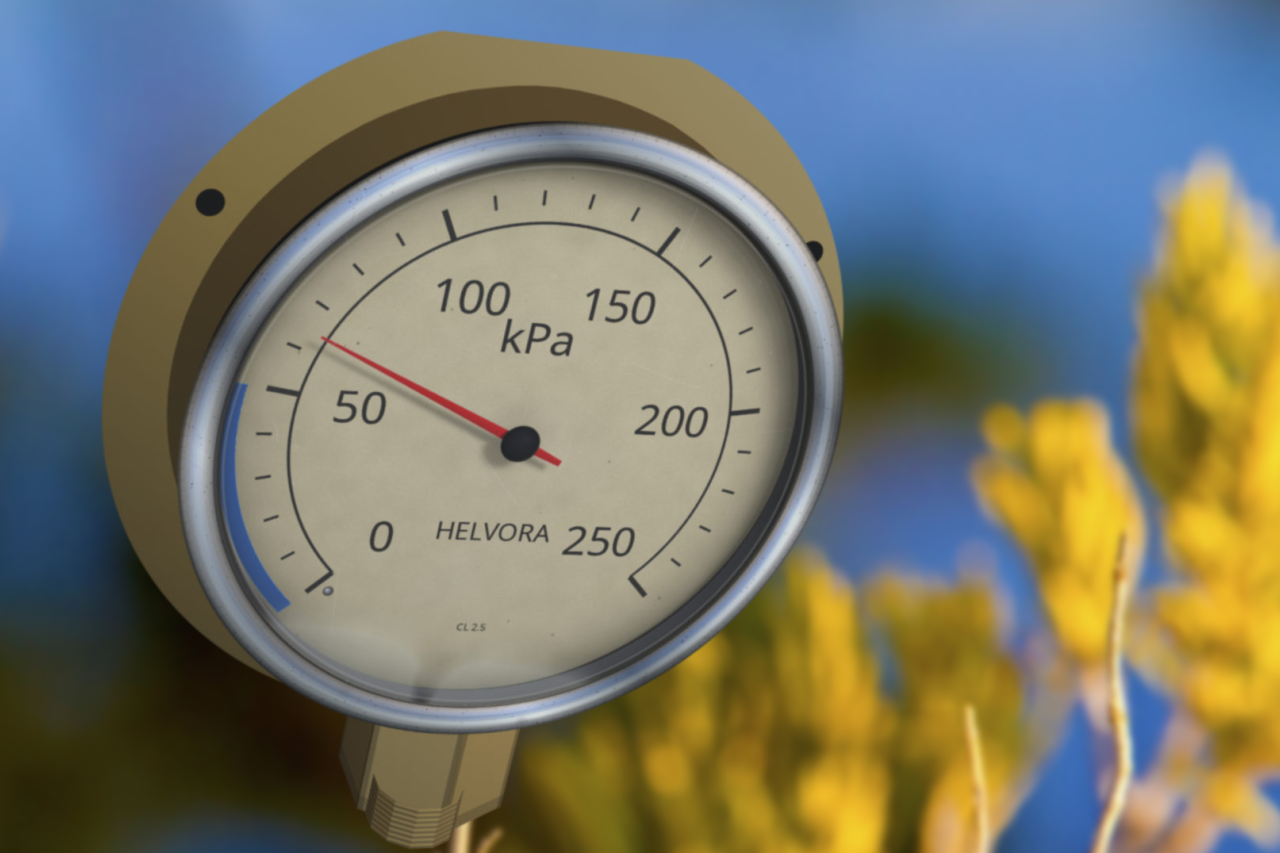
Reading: 65; kPa
